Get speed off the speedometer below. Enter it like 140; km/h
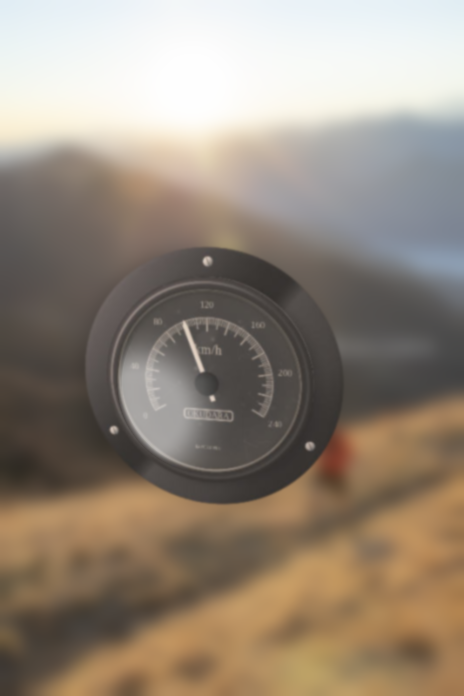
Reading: 100; km/h
